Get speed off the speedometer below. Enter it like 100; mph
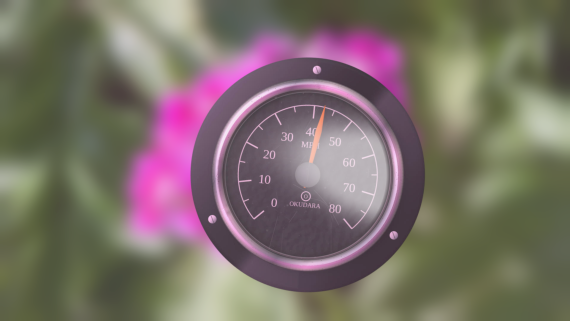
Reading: 42.5; mph
